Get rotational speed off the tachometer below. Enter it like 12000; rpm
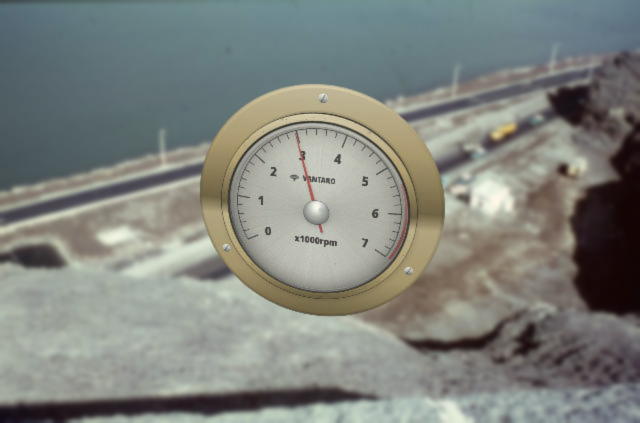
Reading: 3000; rpm
